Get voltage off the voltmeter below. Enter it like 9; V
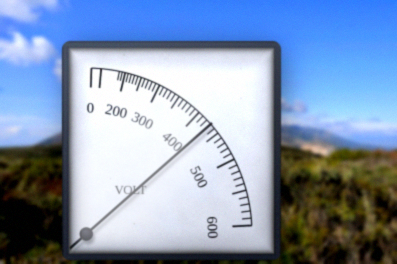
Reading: 430; V
